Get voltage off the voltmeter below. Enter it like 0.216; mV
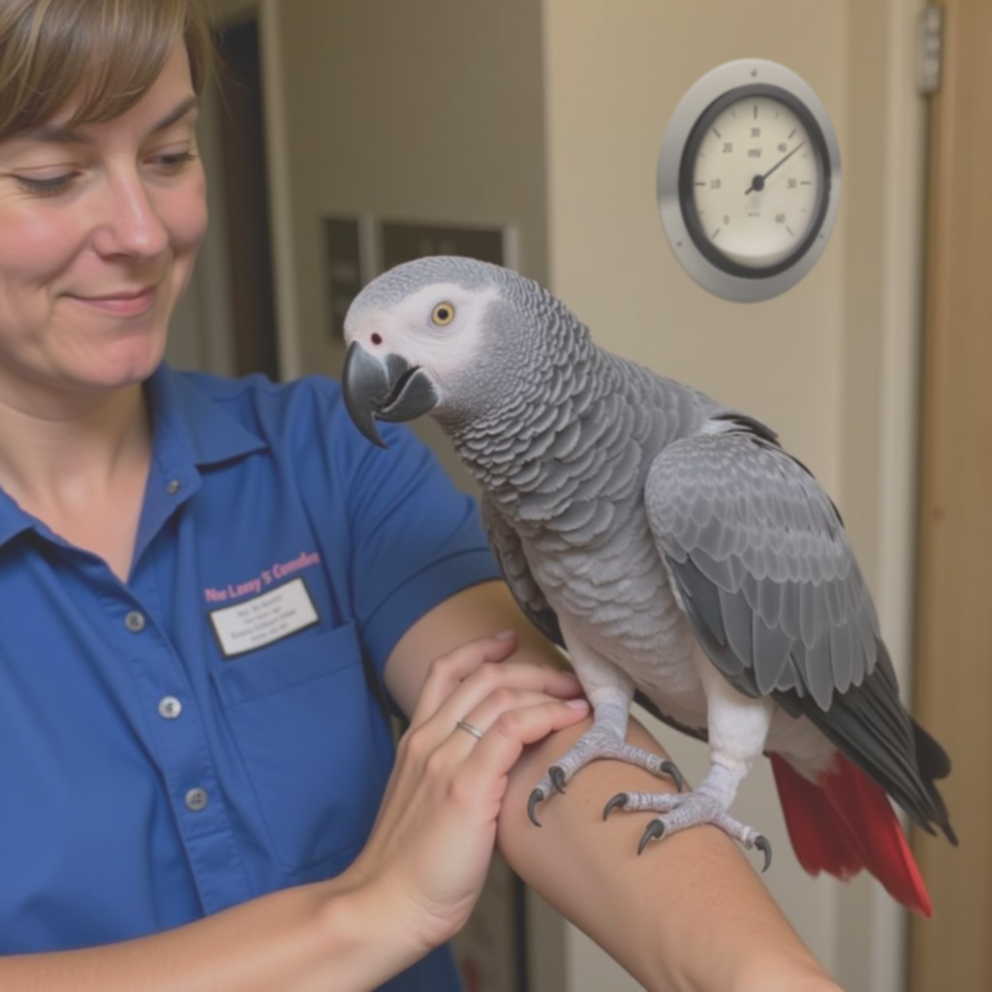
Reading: 42.5; mV
